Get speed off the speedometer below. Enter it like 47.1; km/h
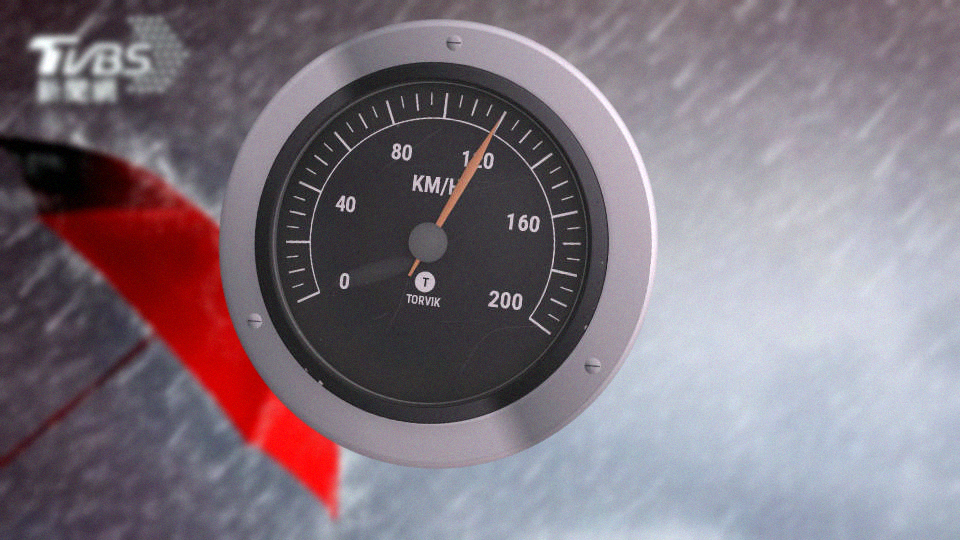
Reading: 120; km/h
